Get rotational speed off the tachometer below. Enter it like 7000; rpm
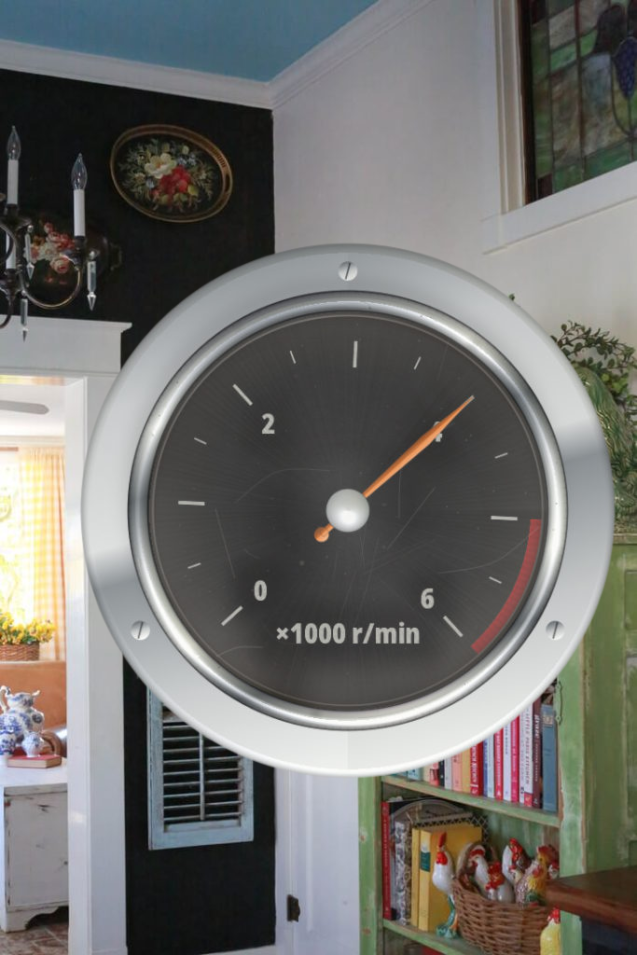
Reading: 4000; rpm
